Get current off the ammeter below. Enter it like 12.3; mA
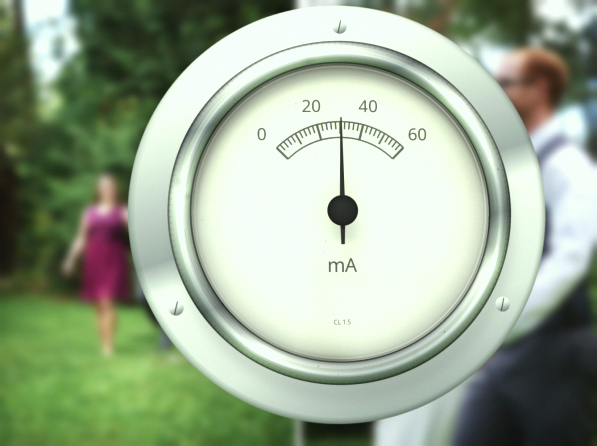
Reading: 30; mA
